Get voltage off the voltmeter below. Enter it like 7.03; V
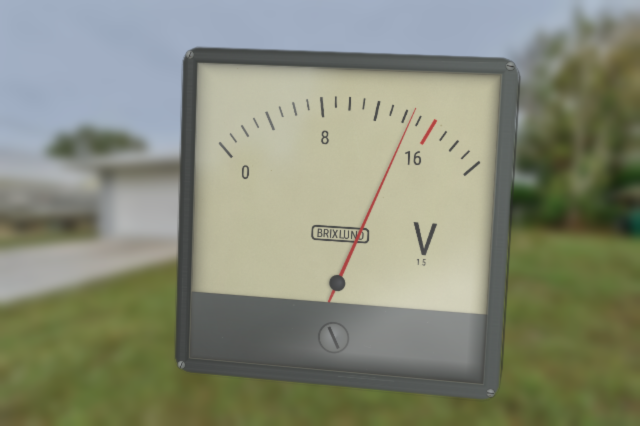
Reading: 14.5; V
